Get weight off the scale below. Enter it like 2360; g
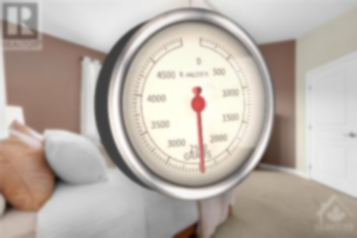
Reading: 2500; g
